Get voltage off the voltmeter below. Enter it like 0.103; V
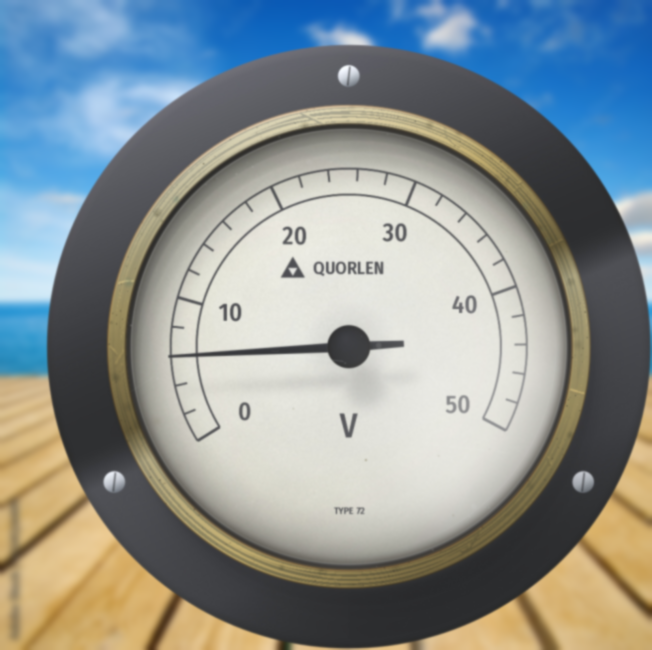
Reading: 6; V
